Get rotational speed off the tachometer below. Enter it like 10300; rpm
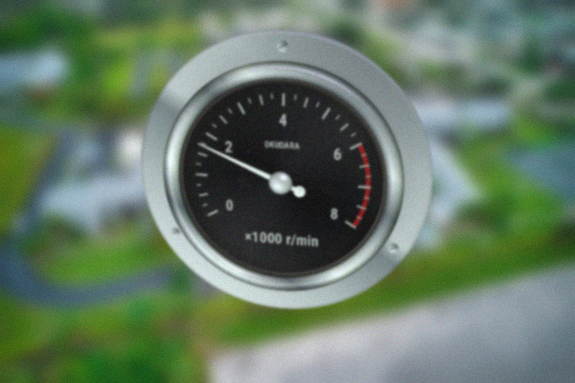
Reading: 1750; rpm
